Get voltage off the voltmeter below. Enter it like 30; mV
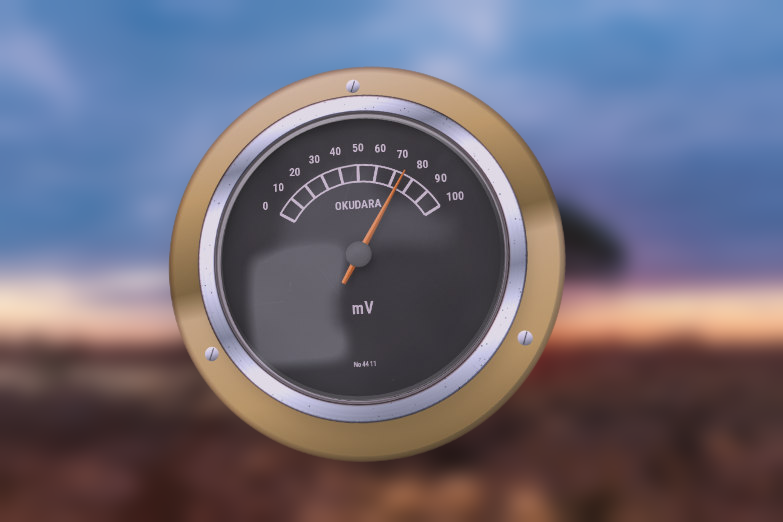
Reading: 75; mV
